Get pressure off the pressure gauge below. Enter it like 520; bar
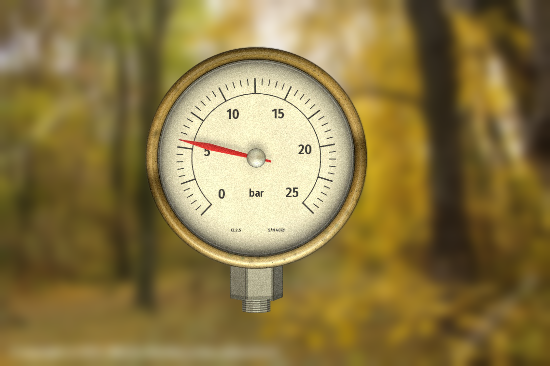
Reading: 5.5; bar
